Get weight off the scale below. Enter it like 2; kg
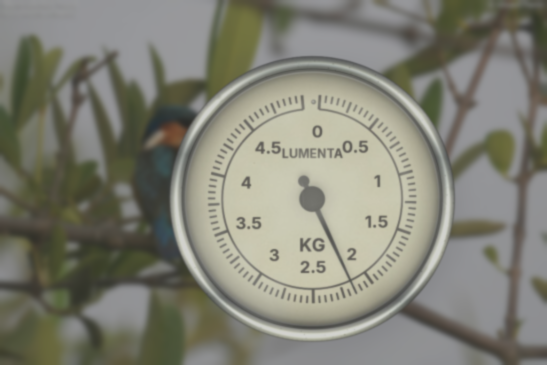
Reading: 2.15; kg
